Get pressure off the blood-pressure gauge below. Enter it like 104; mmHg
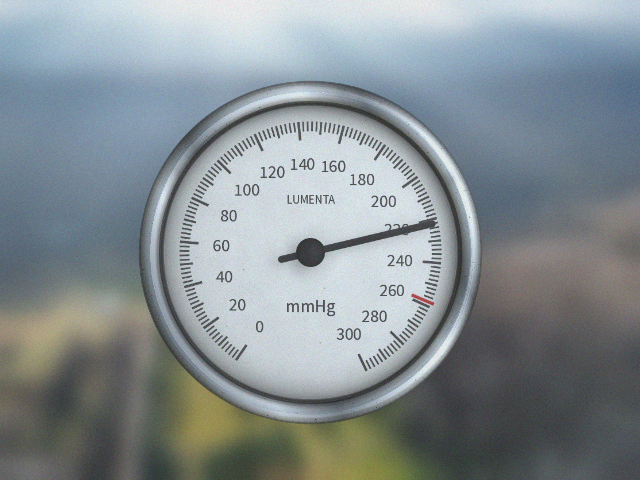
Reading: 222; mmHg
